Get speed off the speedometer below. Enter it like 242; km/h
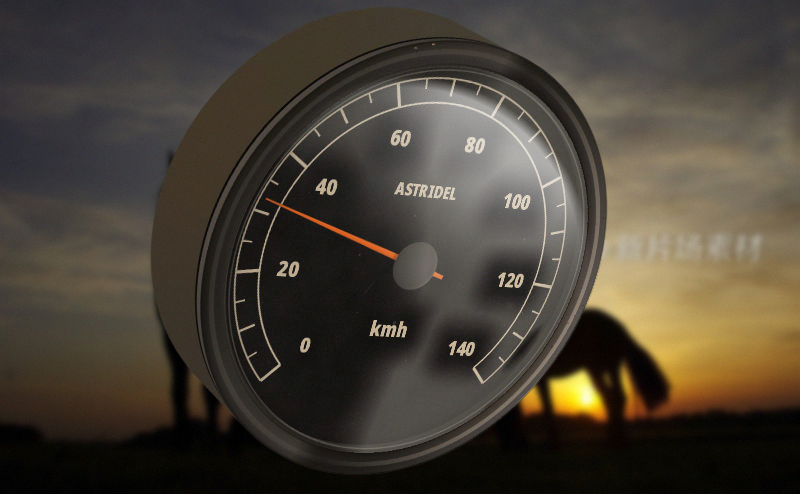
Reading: 32.5; km/h
